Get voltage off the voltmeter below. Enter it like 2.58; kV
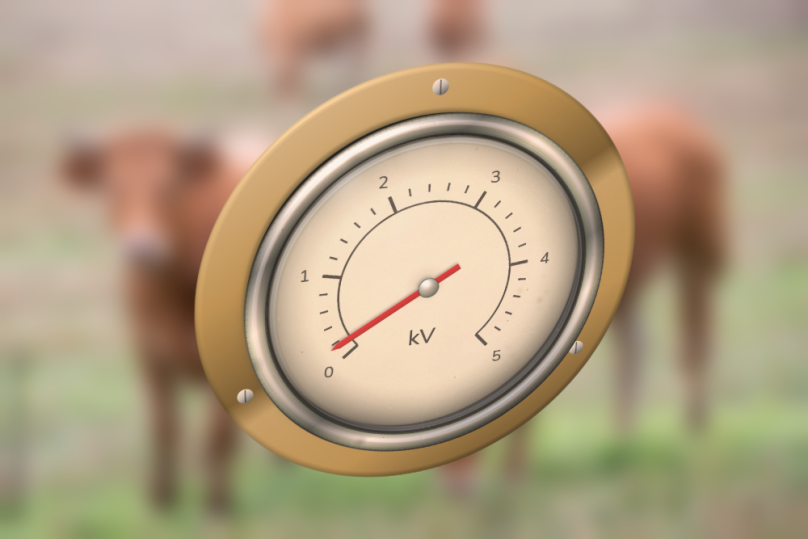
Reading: 0.2; kV
